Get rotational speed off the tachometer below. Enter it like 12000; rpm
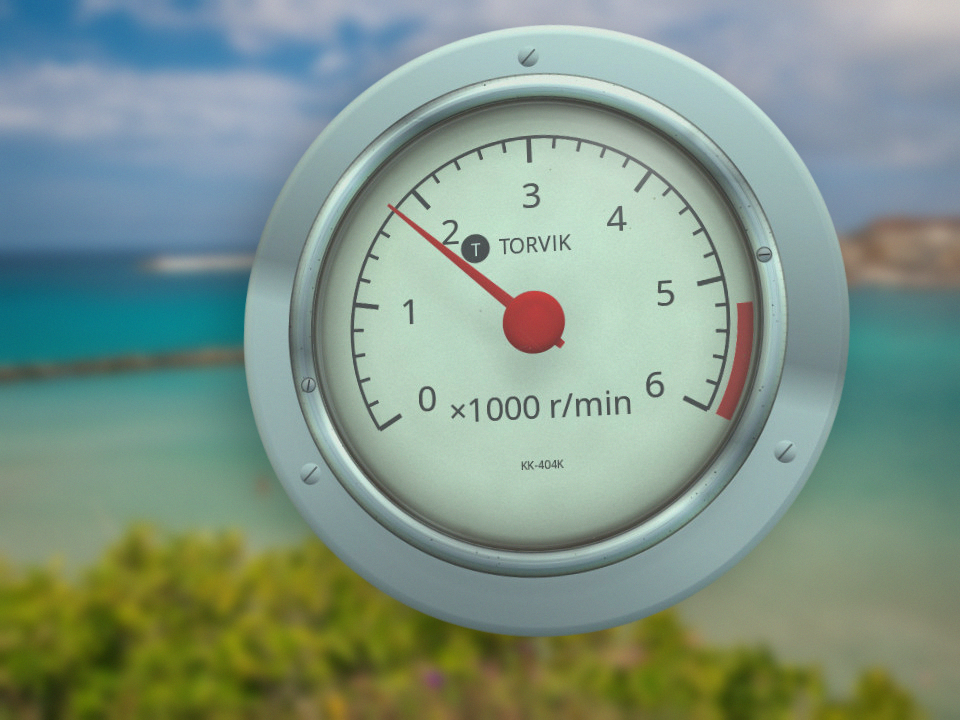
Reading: 1800; rpm
